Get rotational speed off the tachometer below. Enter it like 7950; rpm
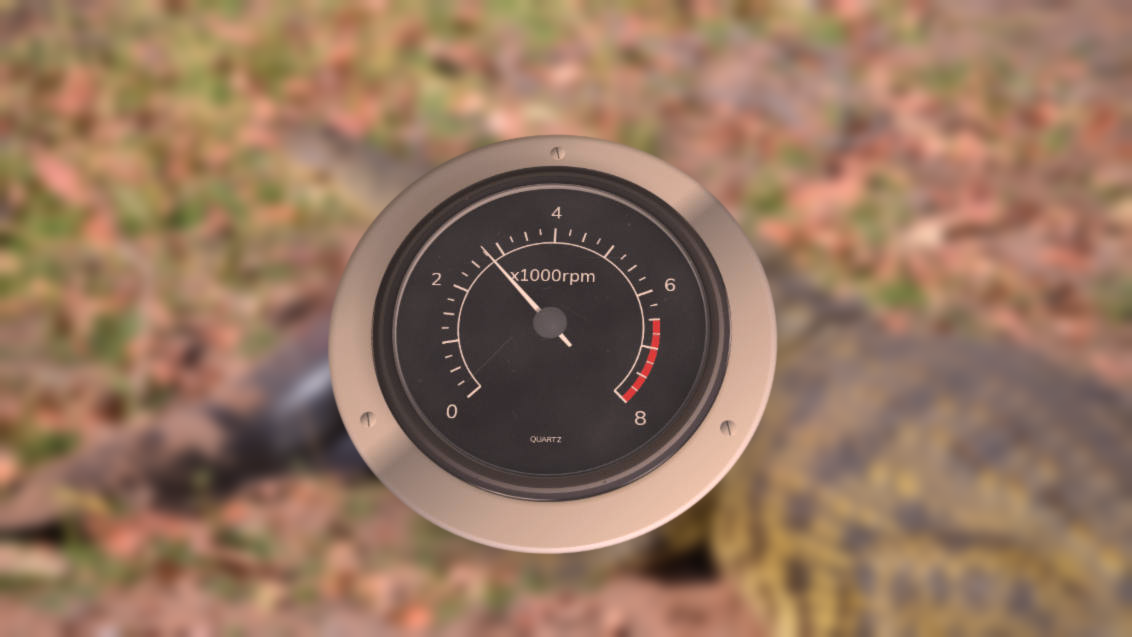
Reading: 2750; rpm
